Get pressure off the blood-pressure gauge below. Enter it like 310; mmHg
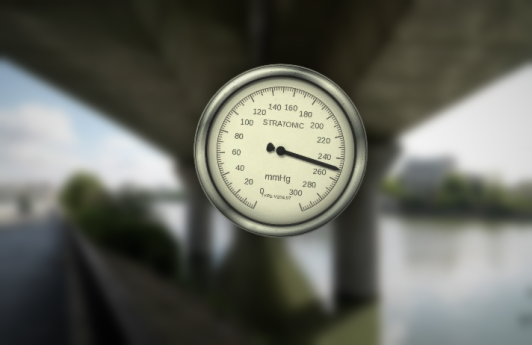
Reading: 250; mmHg
